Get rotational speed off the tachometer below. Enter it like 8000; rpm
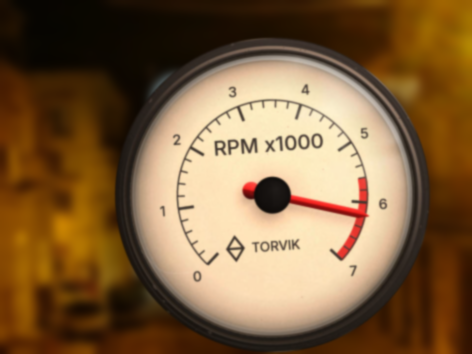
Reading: 6200; rpm
